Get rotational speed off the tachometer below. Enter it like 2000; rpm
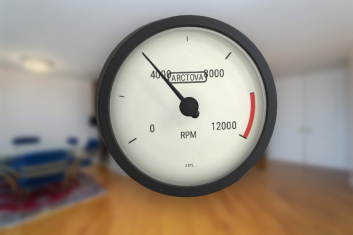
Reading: 4000; rpm
